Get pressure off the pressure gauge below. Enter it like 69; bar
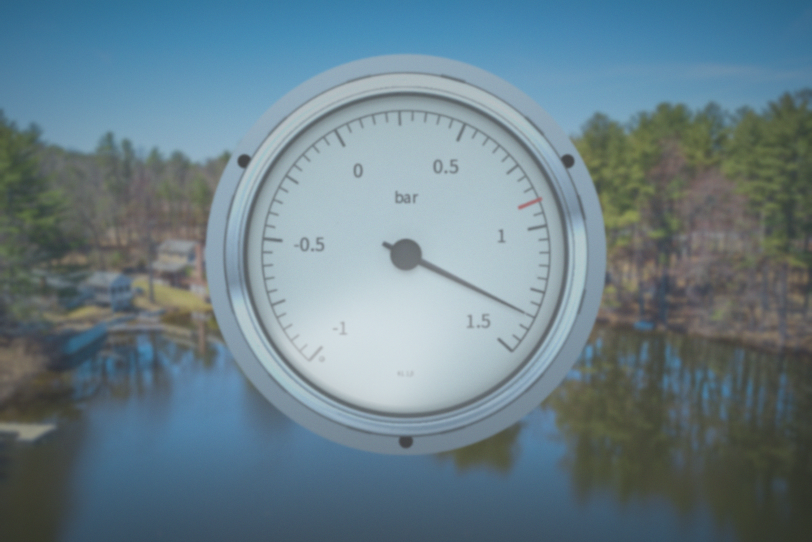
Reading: 1.35; bar
